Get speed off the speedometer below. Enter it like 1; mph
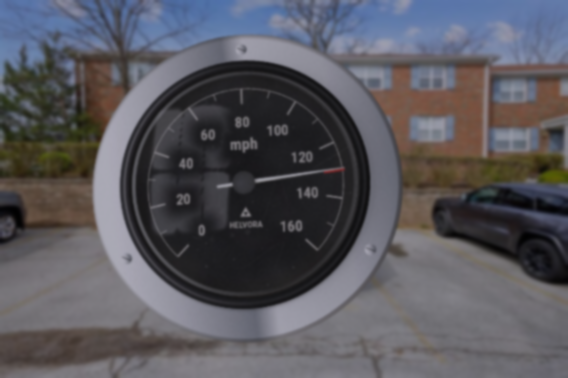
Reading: 130; mph
